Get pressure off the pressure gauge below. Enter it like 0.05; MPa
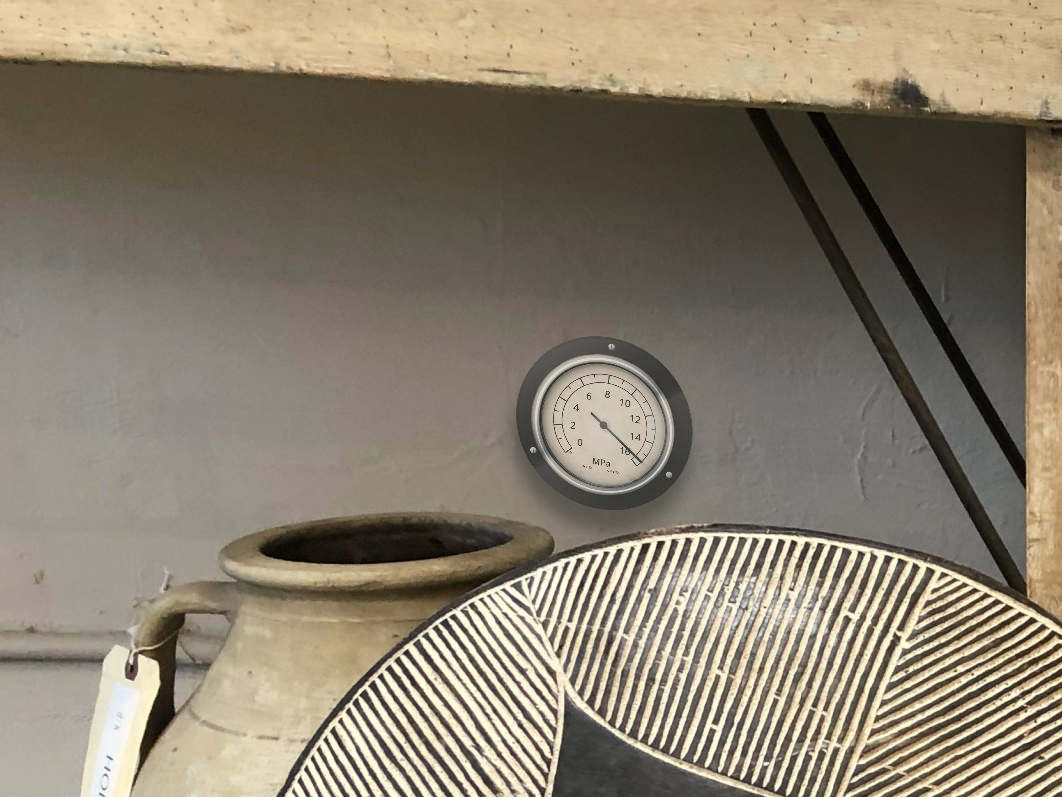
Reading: 15.5; MPa
